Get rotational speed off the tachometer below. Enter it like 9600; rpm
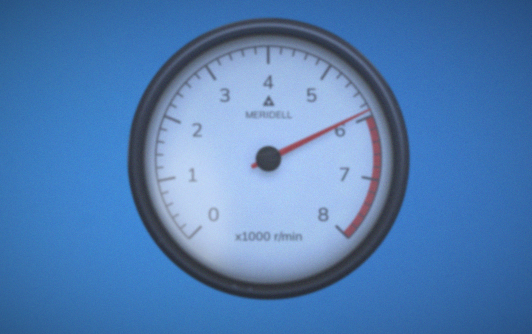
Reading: 5900; rpm
